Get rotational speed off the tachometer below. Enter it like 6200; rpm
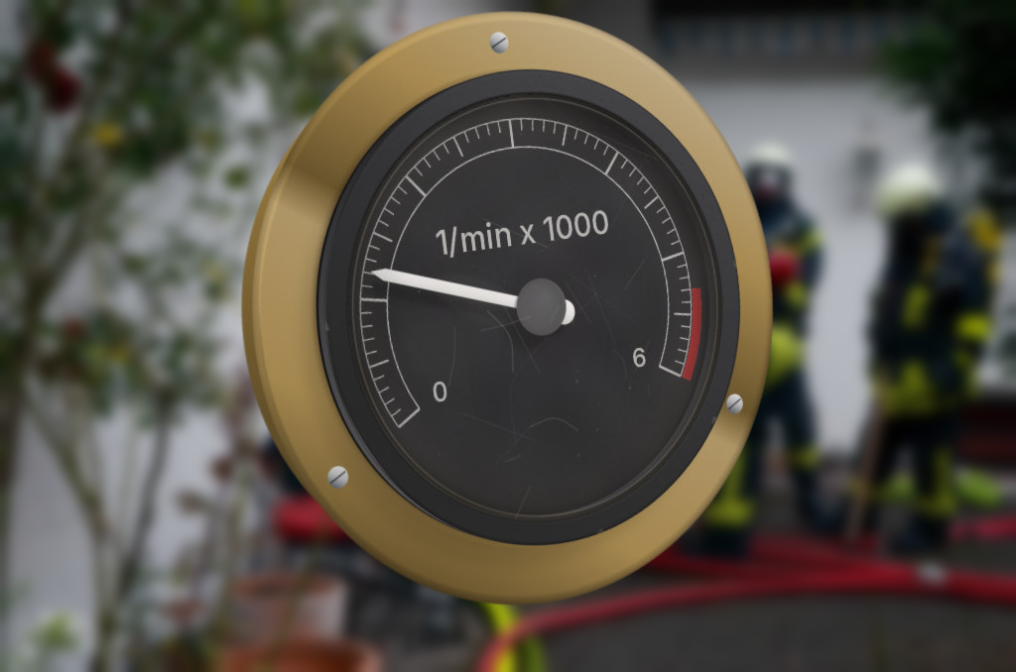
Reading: 1200; rpm
